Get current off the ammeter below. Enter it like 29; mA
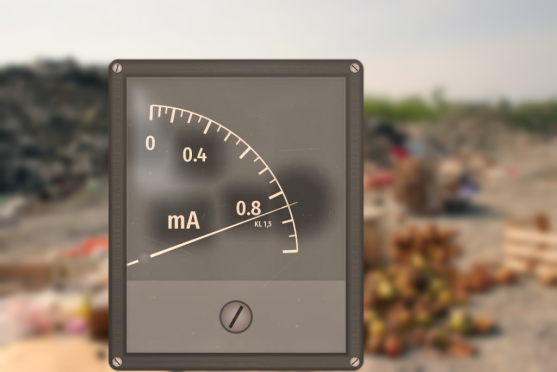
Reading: 0.85; mA
